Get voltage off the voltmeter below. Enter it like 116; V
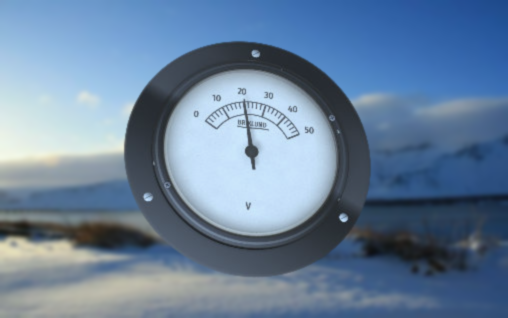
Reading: 20; V
